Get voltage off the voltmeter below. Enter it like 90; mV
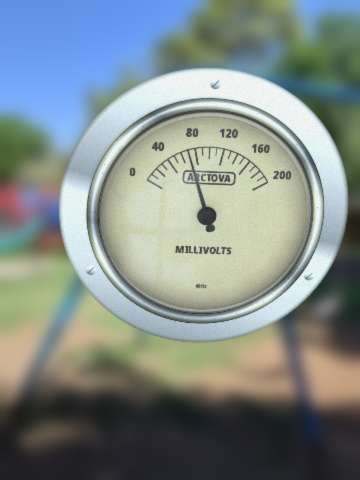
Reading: 70; mV
